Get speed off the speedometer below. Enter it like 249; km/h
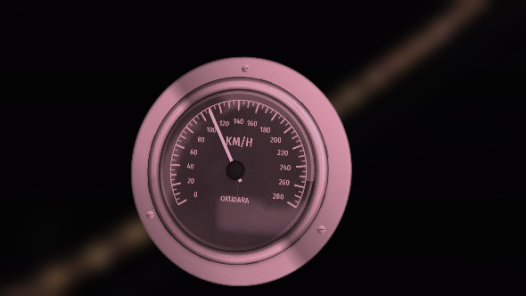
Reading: 110; km/h
